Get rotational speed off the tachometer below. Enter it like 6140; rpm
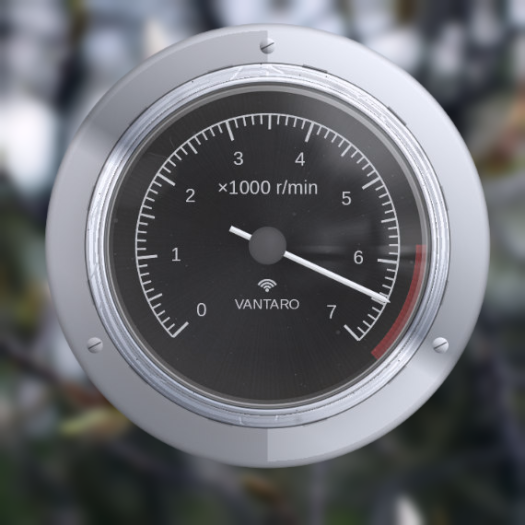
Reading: 6450; rpm
